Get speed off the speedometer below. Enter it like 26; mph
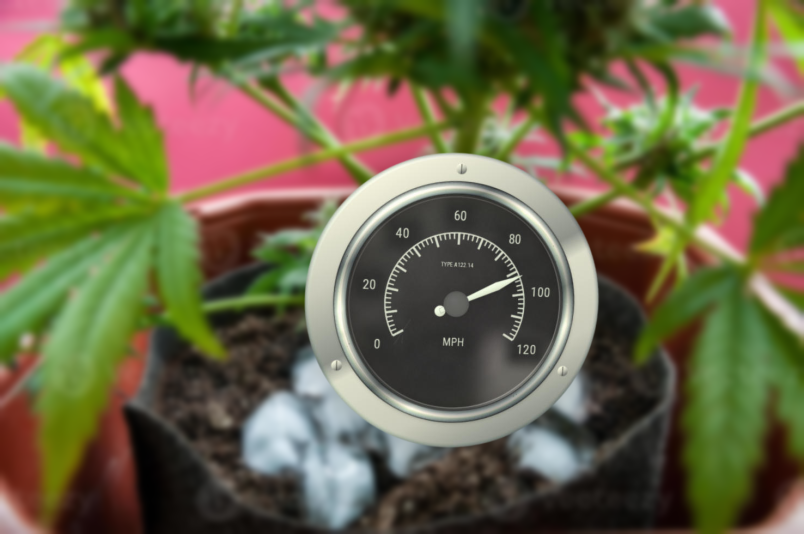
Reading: 92; mph
